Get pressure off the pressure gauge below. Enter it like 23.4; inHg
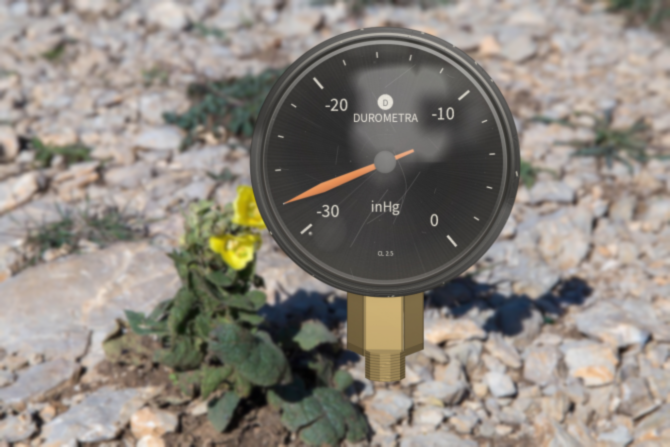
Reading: -28; inHg
